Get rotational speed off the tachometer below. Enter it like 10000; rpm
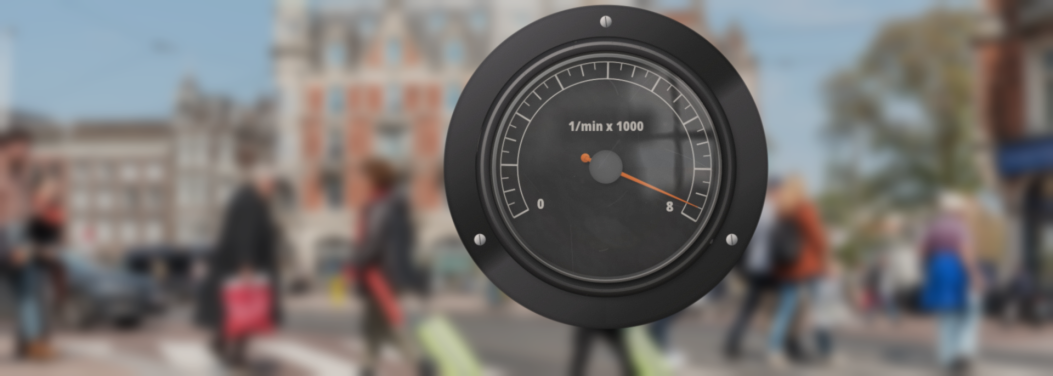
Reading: 7750; rpm
